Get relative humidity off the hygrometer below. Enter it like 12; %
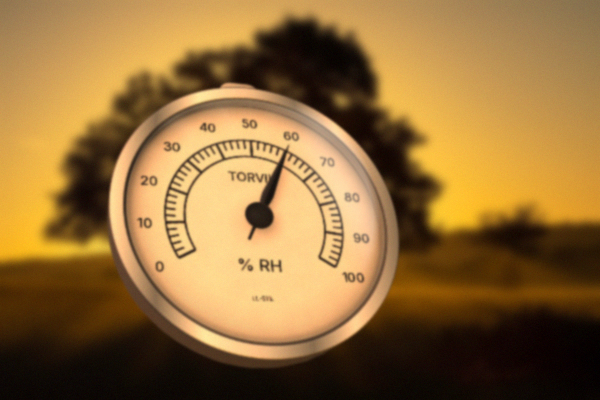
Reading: 60; %
